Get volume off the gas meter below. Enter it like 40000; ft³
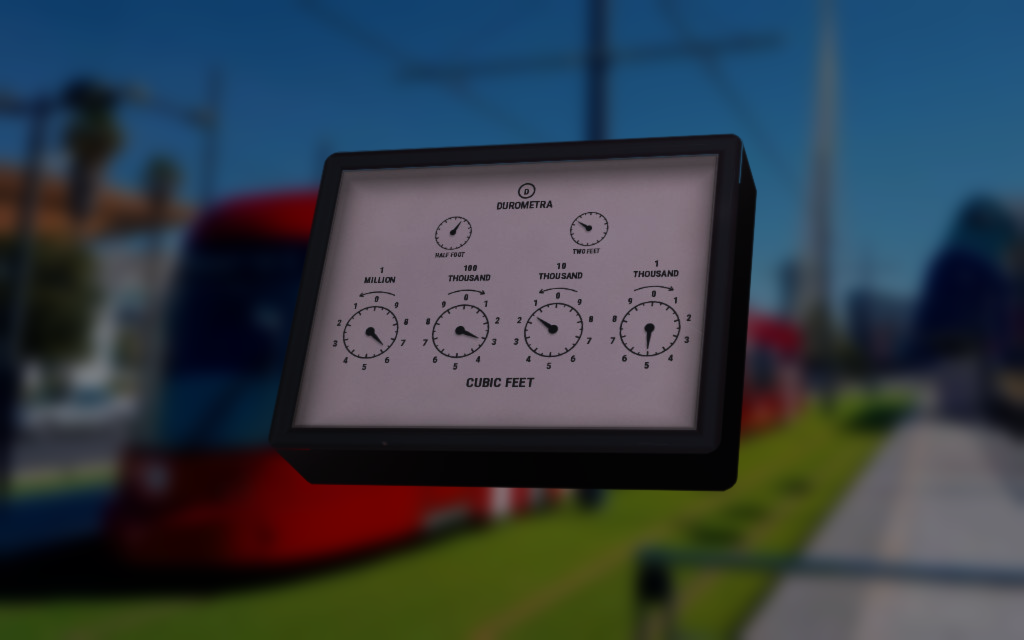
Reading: 631500; ft³
